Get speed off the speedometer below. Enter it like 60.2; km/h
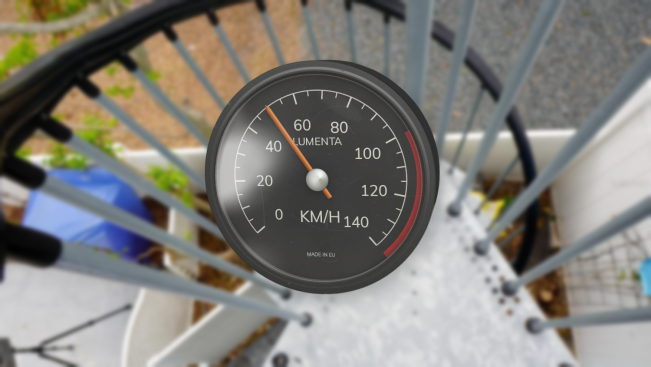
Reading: 50; km/h
